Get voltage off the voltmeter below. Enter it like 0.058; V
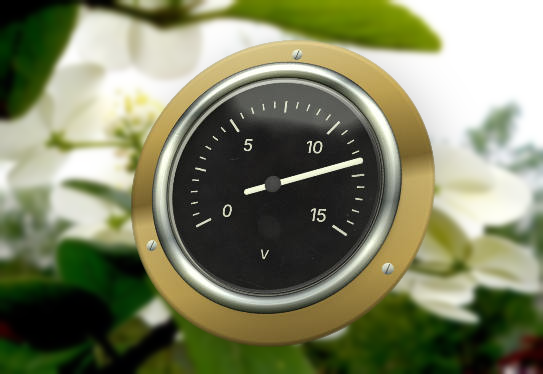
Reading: 12; V
